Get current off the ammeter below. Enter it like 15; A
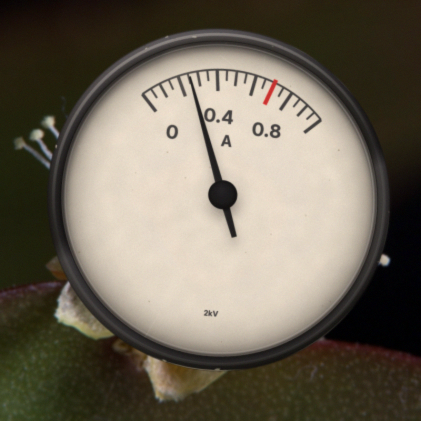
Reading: 0.25; A
